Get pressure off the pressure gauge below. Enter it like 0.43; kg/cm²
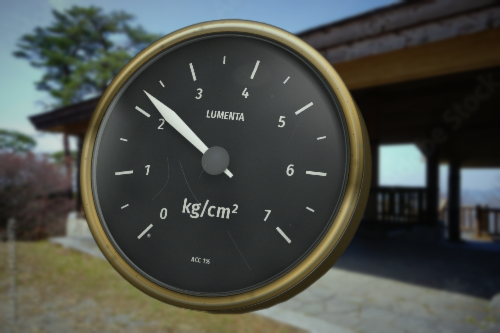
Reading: 2.25; kg/cm²
